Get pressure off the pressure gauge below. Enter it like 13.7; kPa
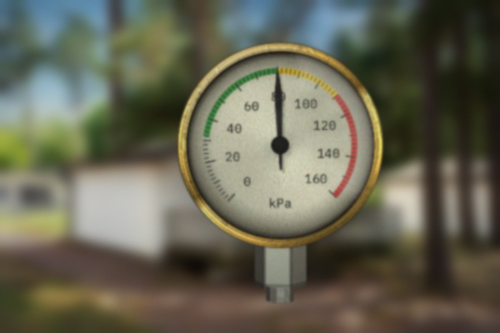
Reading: 80; kPa
